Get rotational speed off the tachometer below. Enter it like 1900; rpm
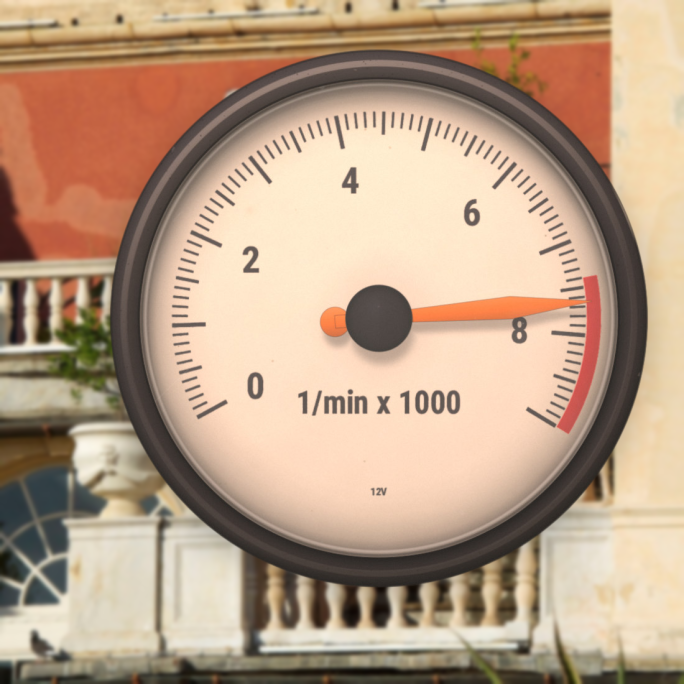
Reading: 7650; rpm
